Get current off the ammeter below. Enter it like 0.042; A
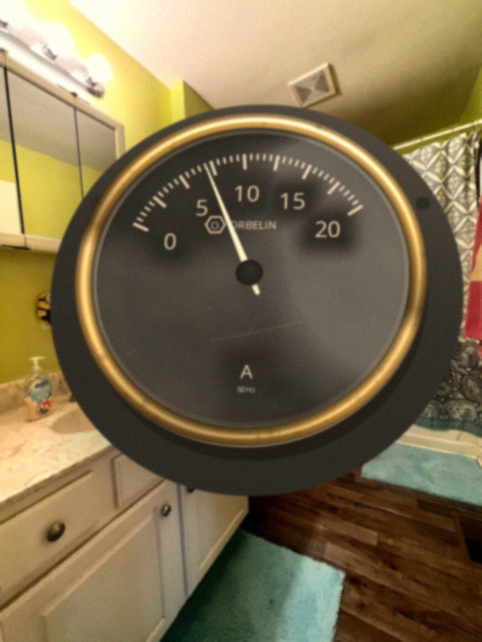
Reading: 7; A
